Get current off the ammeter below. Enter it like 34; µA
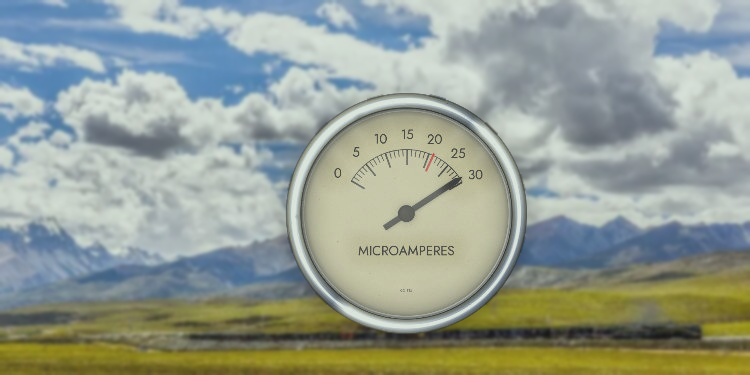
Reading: 29; µA
